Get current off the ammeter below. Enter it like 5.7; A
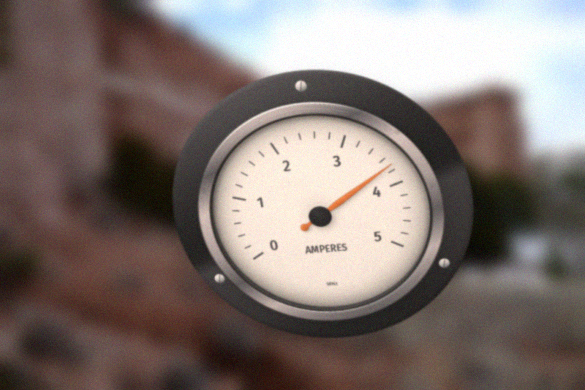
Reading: 3.7; A
